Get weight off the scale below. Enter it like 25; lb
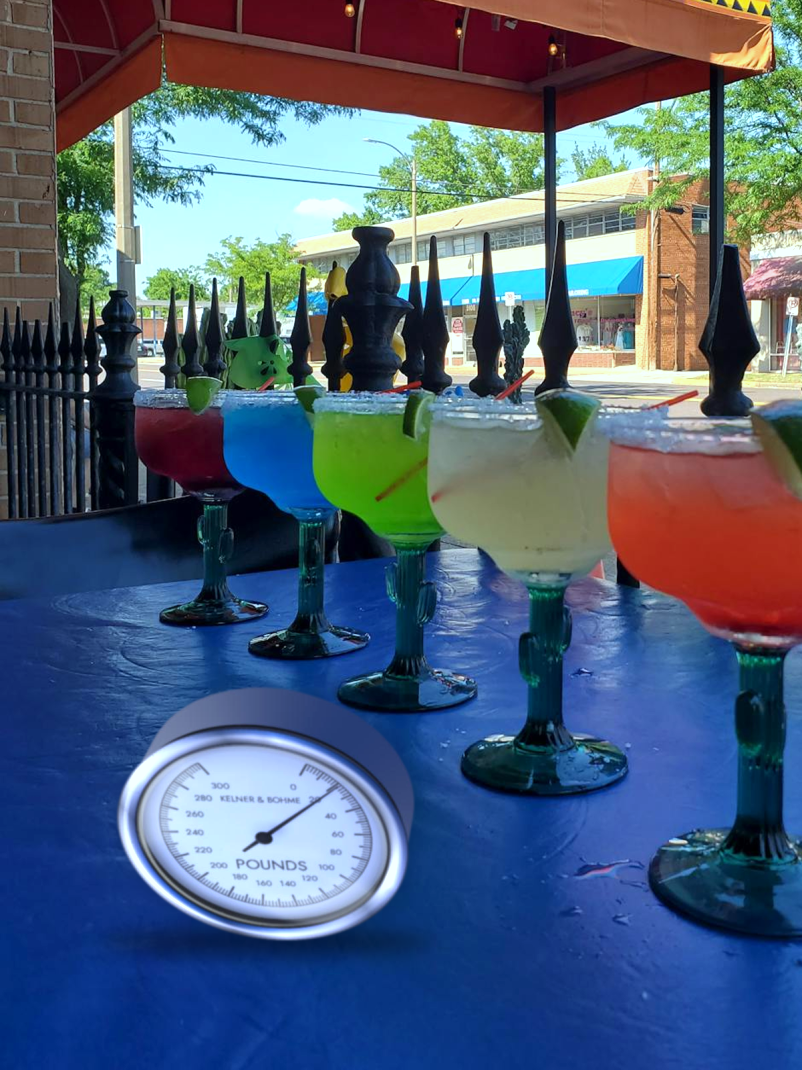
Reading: 20; lb
